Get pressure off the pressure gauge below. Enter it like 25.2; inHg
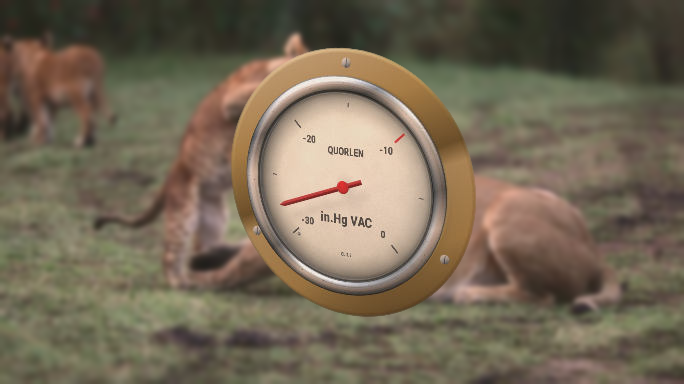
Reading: -27.5; inHg
